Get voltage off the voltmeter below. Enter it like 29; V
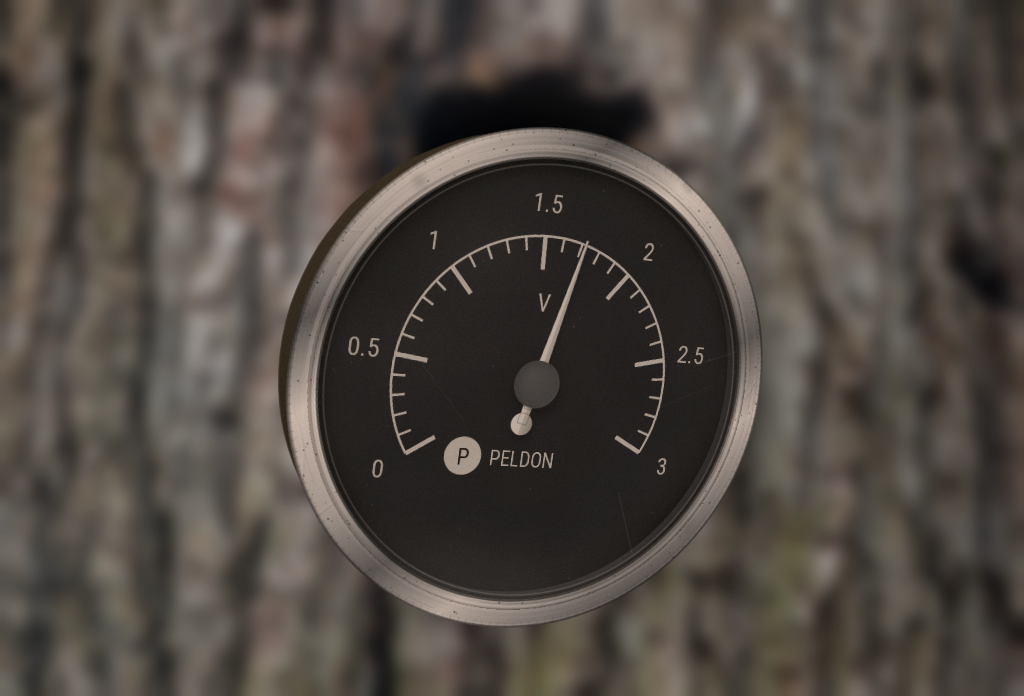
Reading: 1.7; V
